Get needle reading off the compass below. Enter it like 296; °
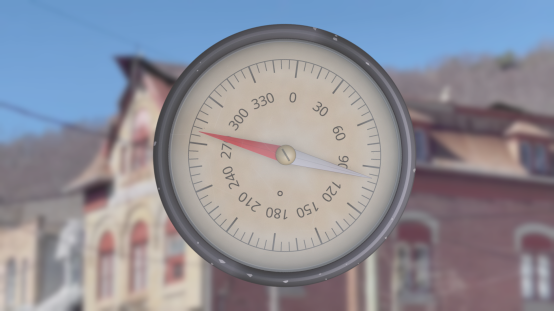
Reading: 277.5; °
